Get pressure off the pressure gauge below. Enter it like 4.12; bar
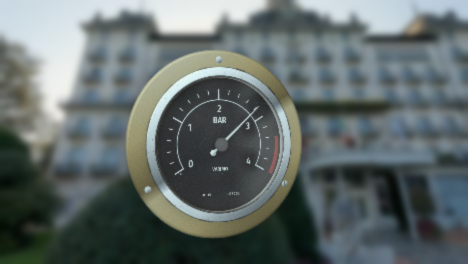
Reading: 2.8; bar
